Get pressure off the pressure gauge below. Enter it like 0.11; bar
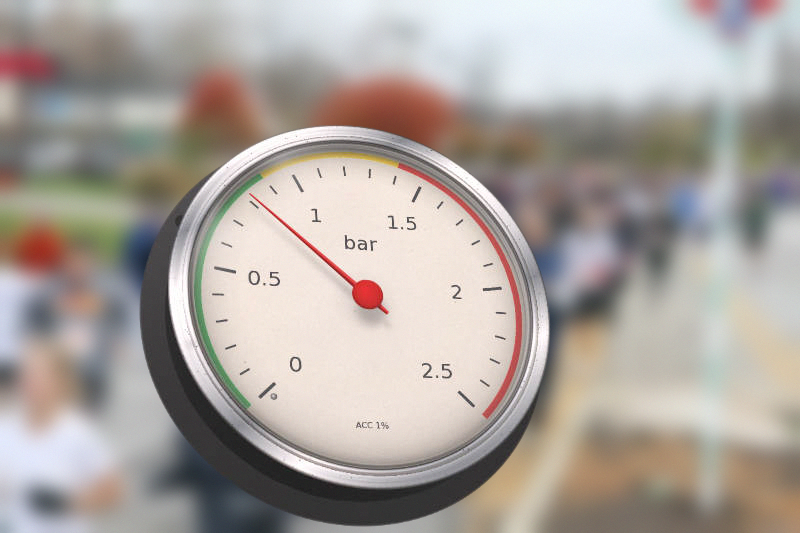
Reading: 0.8; bar
